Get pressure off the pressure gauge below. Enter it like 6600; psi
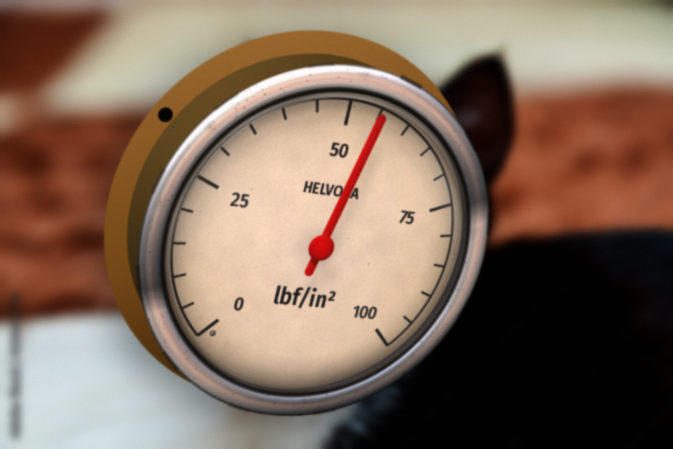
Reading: 55; psi
